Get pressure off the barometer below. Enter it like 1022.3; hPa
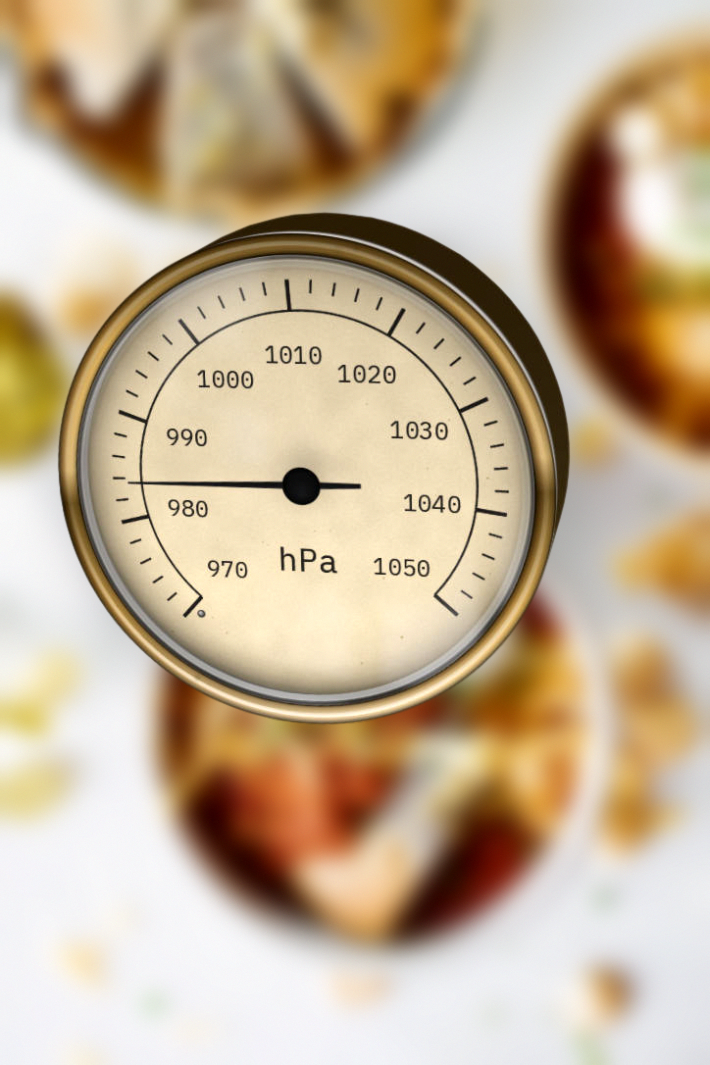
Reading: 984; hPa
